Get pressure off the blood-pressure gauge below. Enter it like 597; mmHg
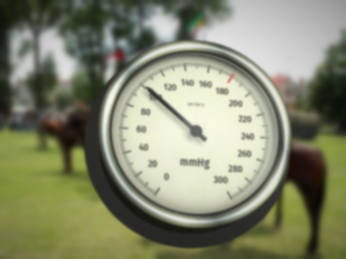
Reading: 100; mmHg
